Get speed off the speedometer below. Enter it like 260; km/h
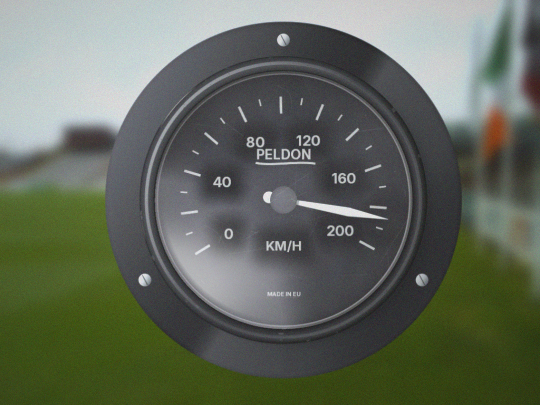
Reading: 185; km/h
